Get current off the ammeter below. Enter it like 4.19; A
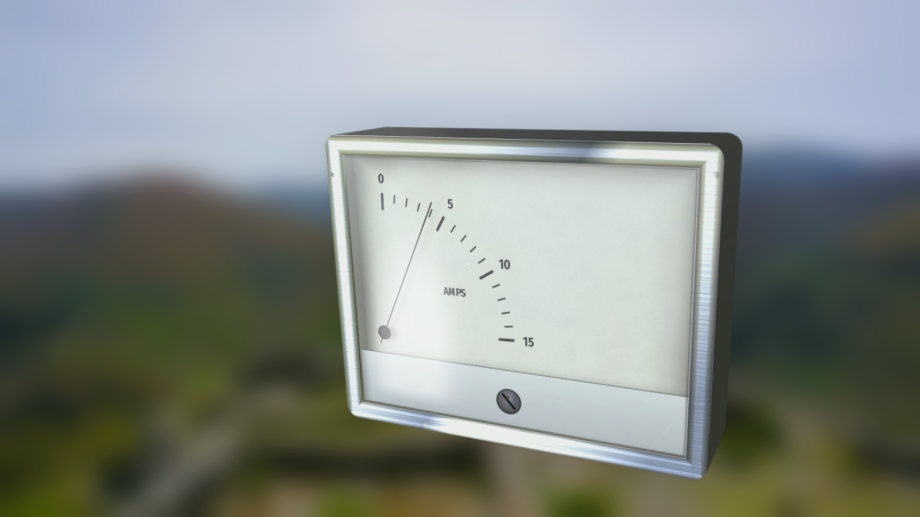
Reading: 4; A
